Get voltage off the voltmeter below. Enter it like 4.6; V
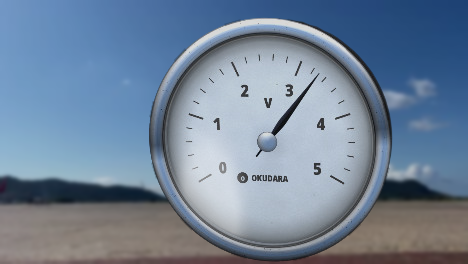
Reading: 3.3; V
